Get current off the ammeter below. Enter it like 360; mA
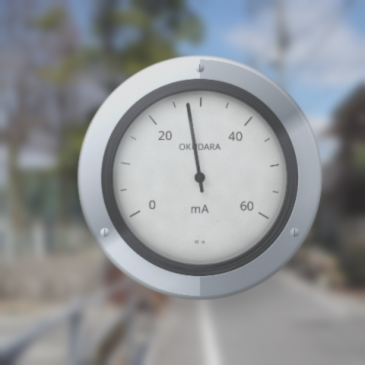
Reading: 27.5; mA
